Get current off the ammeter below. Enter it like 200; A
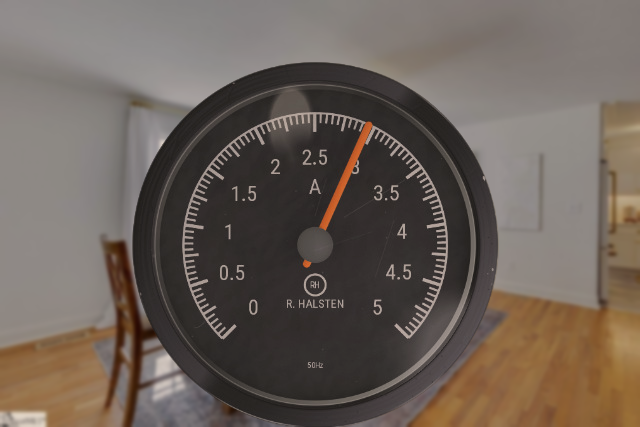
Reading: 2.95; A
